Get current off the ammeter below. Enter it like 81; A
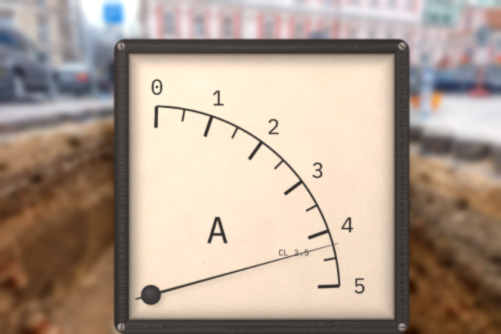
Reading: 4.25; A
